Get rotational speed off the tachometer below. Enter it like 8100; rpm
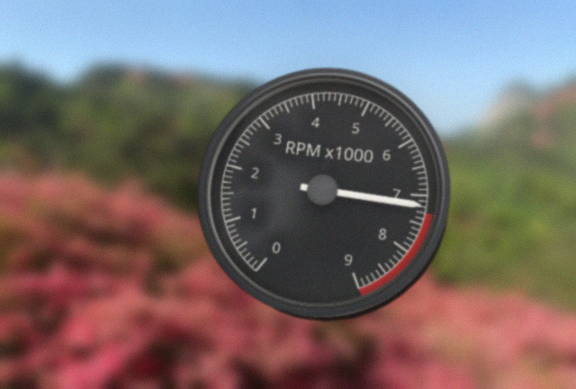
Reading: 7200; rpm
